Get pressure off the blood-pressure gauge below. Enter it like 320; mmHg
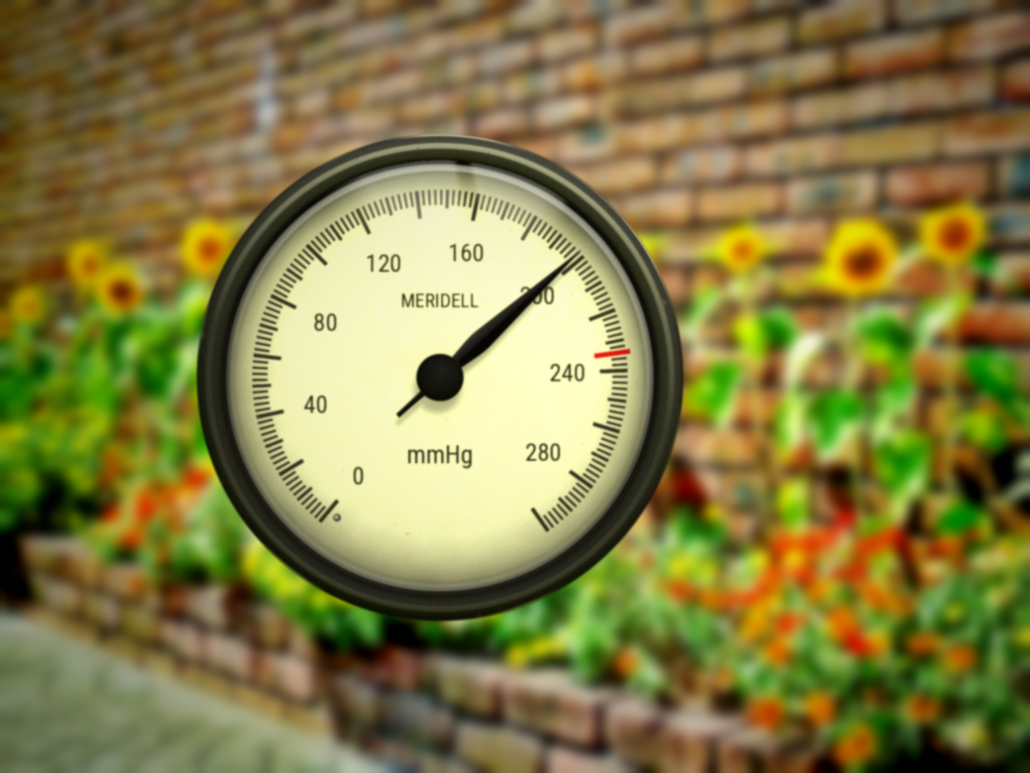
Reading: 198; mmHg
